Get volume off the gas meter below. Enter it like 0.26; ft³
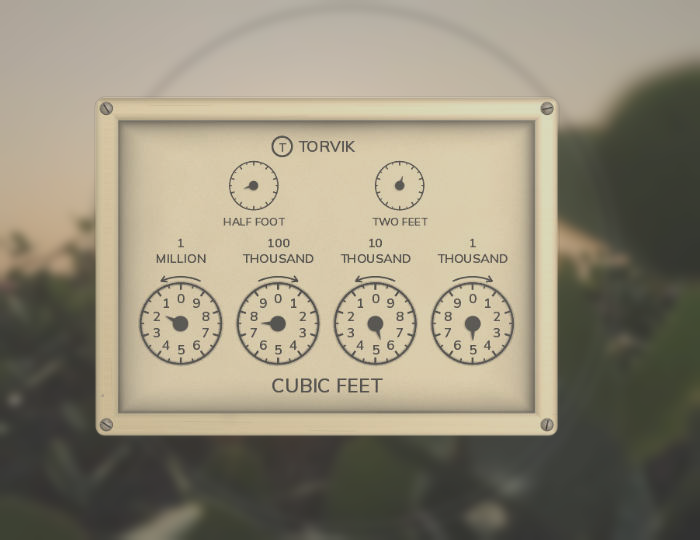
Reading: 175500; ft³
